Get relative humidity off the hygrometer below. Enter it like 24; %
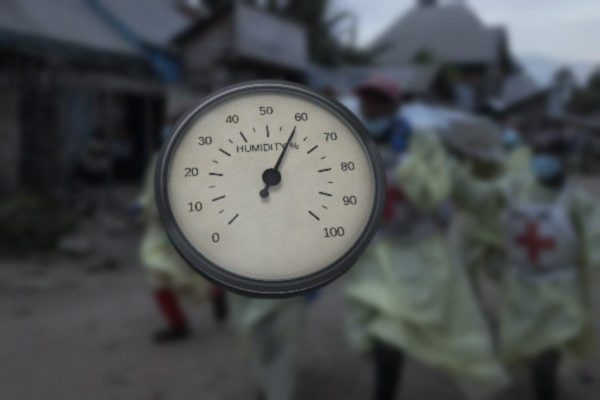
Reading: 60; %
